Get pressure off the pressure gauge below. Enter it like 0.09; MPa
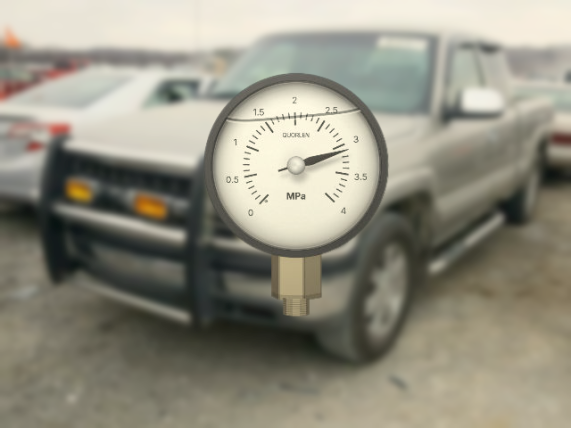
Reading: 3.1; MPa
